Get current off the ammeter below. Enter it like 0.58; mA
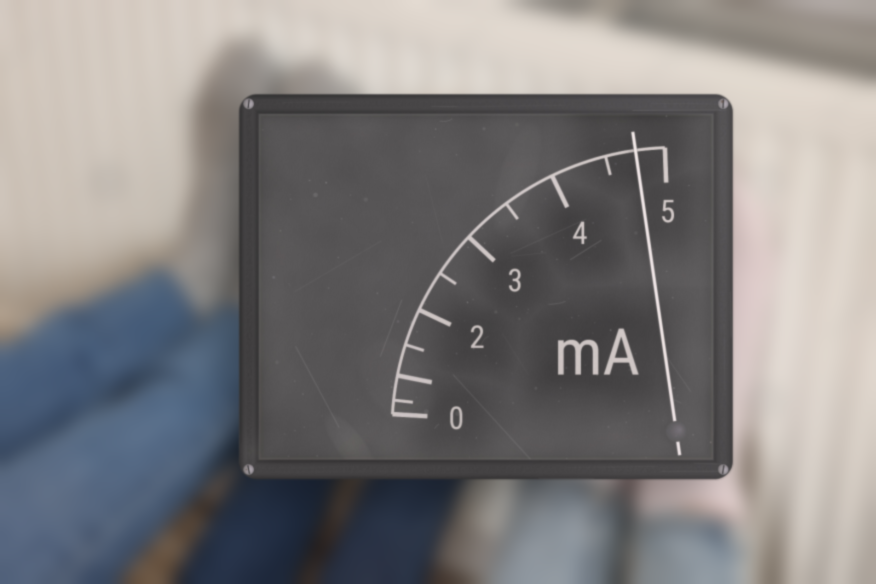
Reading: 4.75; mA
